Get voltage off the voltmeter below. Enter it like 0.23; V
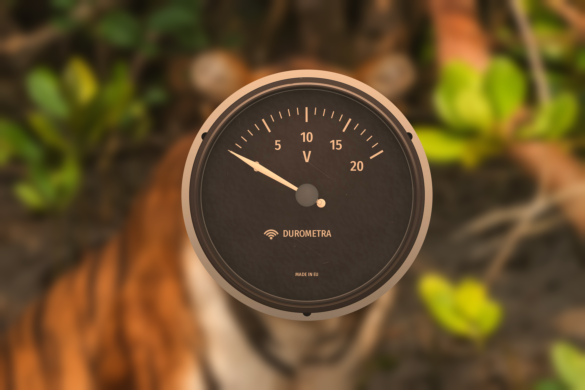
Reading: 0; V
